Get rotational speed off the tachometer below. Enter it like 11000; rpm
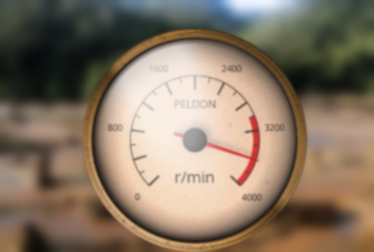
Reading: 3600; rpm
